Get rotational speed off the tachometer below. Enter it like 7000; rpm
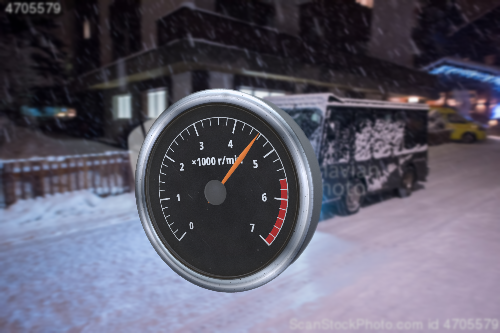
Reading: 4600; rpm
